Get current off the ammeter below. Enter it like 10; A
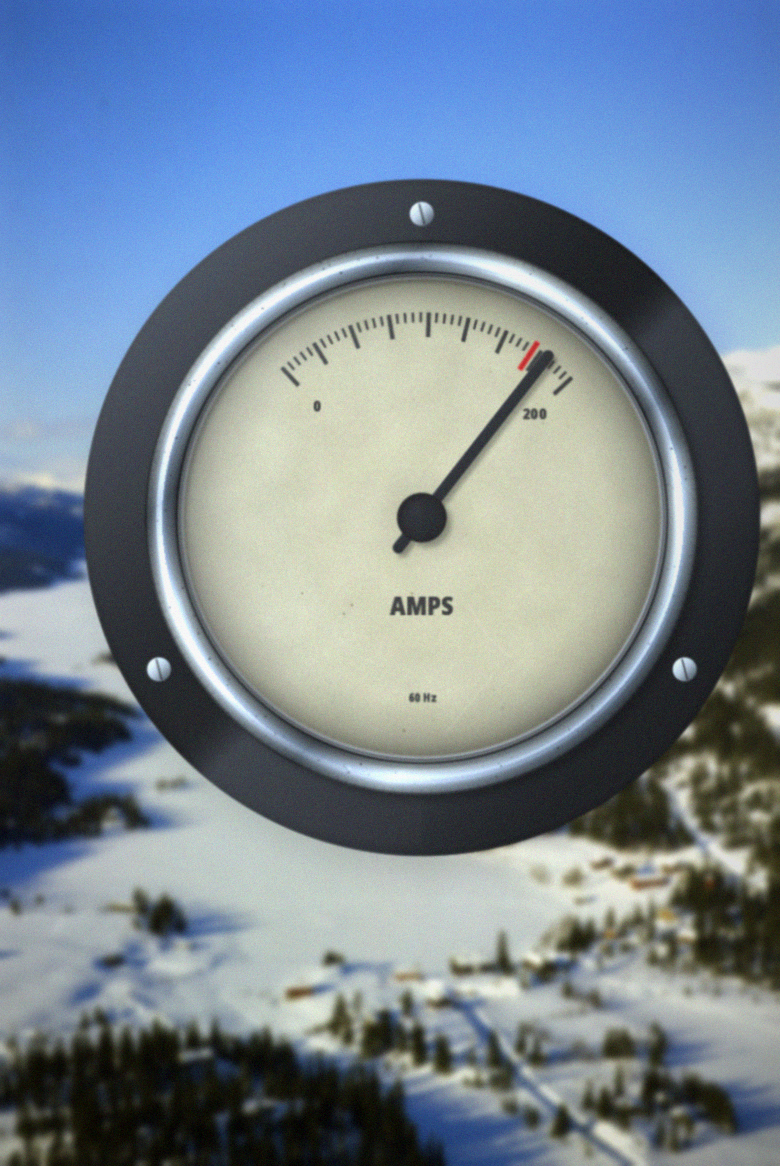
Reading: 180; A
